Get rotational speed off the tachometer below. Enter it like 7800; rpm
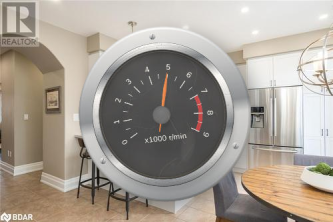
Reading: 5000; rpm
